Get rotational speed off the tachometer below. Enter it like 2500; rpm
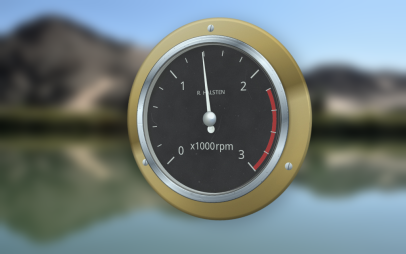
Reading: 1400; rpm
